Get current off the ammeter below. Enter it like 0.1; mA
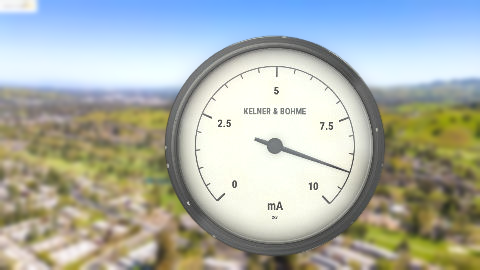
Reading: 9; mA
